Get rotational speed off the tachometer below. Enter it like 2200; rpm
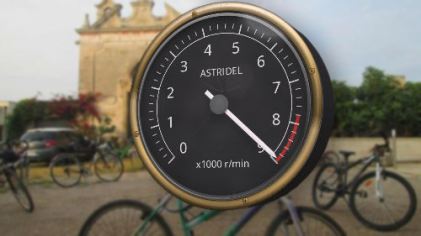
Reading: 8900; rpm
